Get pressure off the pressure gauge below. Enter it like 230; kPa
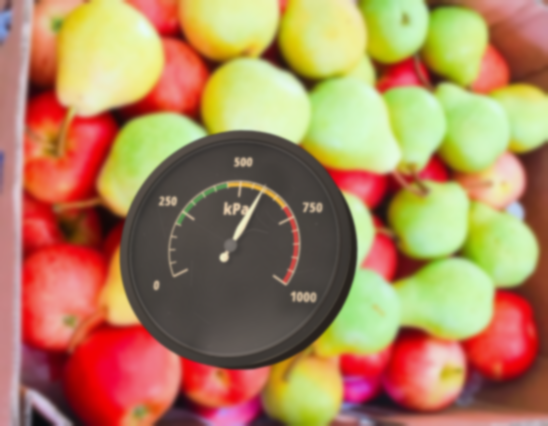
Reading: 600; kPa
